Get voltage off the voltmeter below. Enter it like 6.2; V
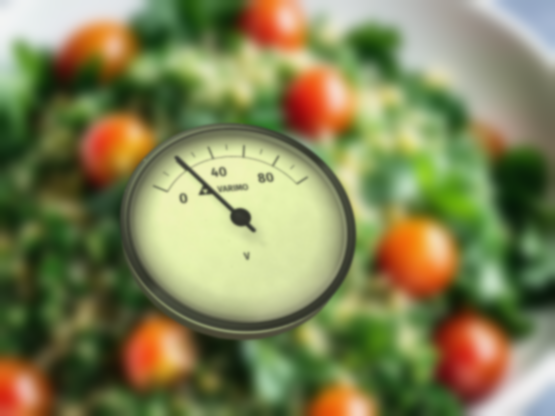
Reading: 20; V
